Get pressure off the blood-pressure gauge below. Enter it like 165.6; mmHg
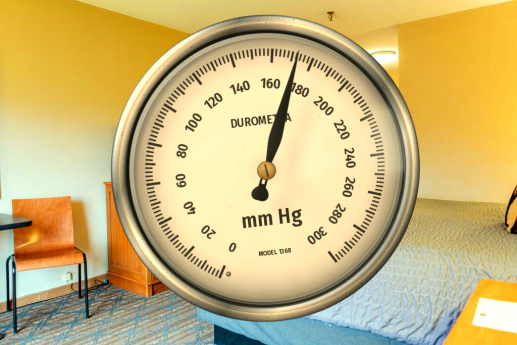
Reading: 172; mmHg
